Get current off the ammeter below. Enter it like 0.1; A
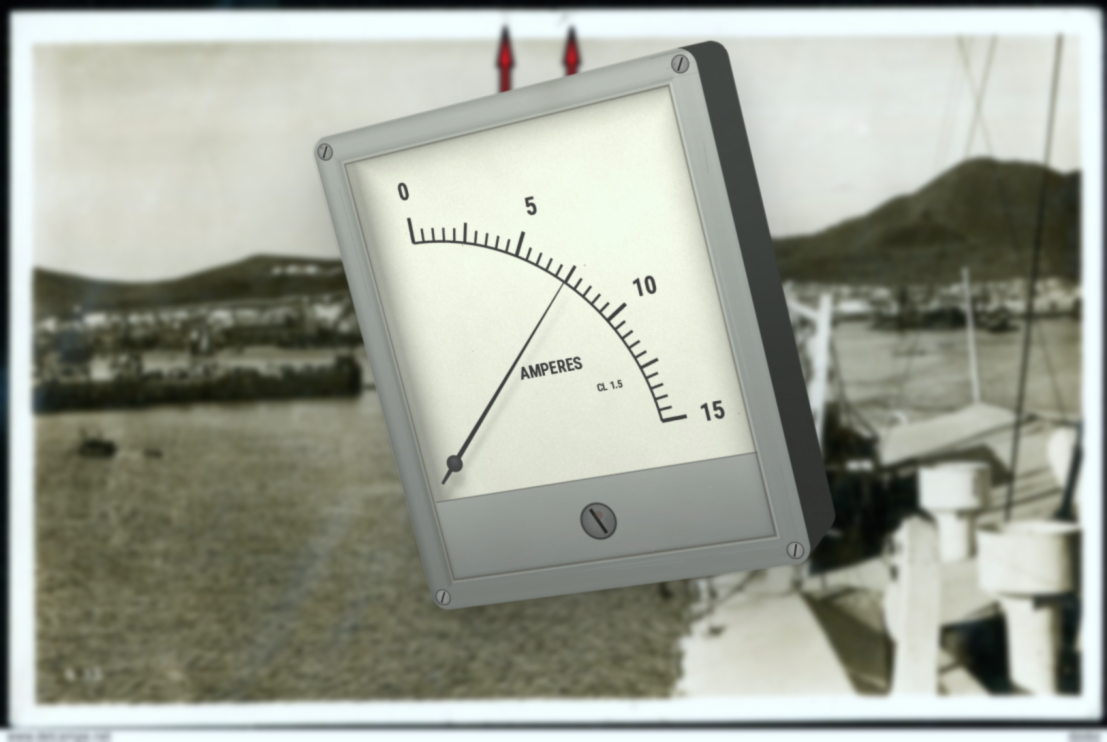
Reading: 7.5; A
